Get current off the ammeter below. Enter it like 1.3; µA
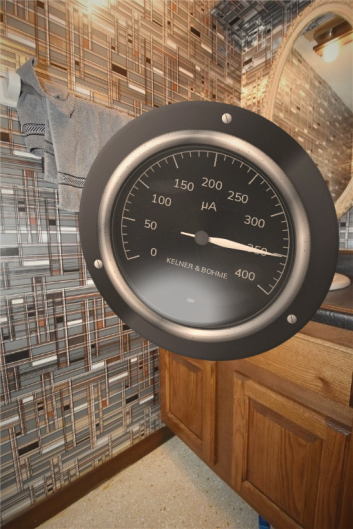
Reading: 350; µA
